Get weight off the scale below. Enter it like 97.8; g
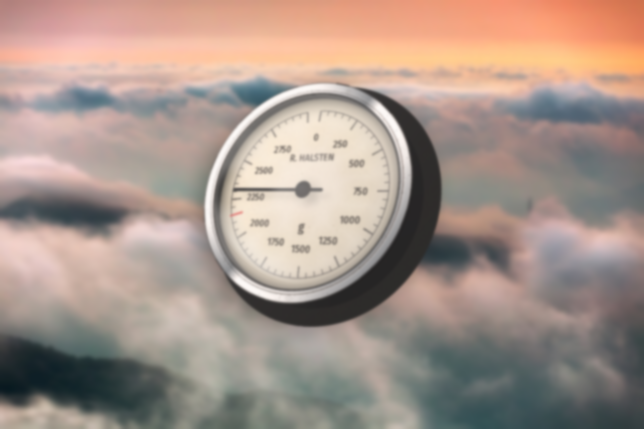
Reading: 2300; g
